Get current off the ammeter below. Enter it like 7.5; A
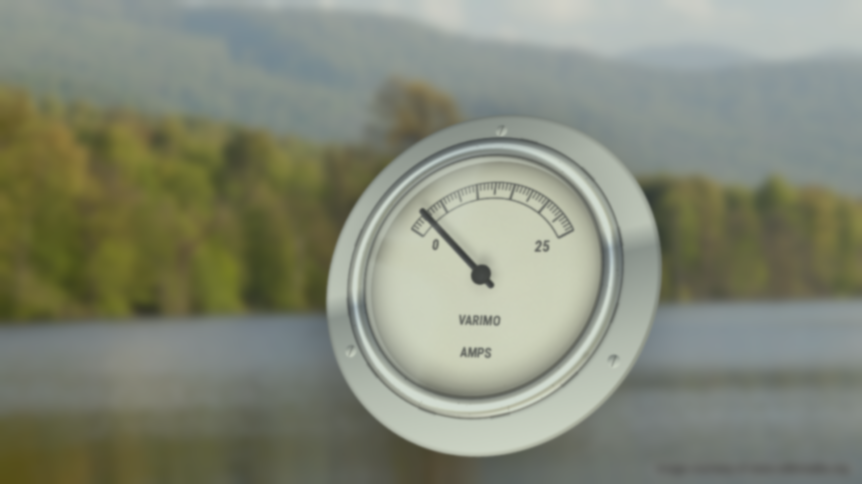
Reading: 2.5; A
